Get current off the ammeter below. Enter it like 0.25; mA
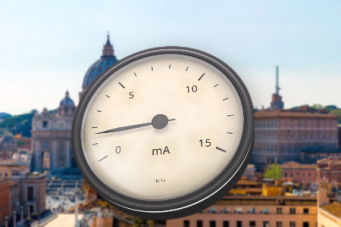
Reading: 1.5; mA
